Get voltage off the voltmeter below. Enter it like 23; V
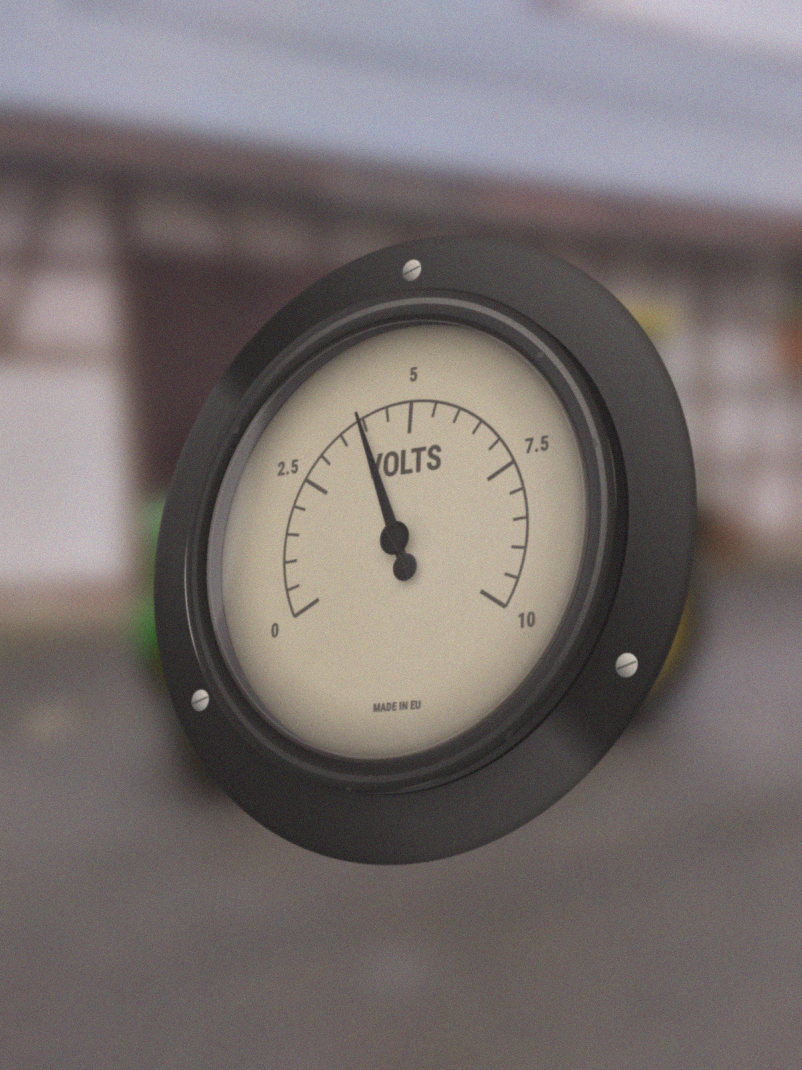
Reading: 4; V
